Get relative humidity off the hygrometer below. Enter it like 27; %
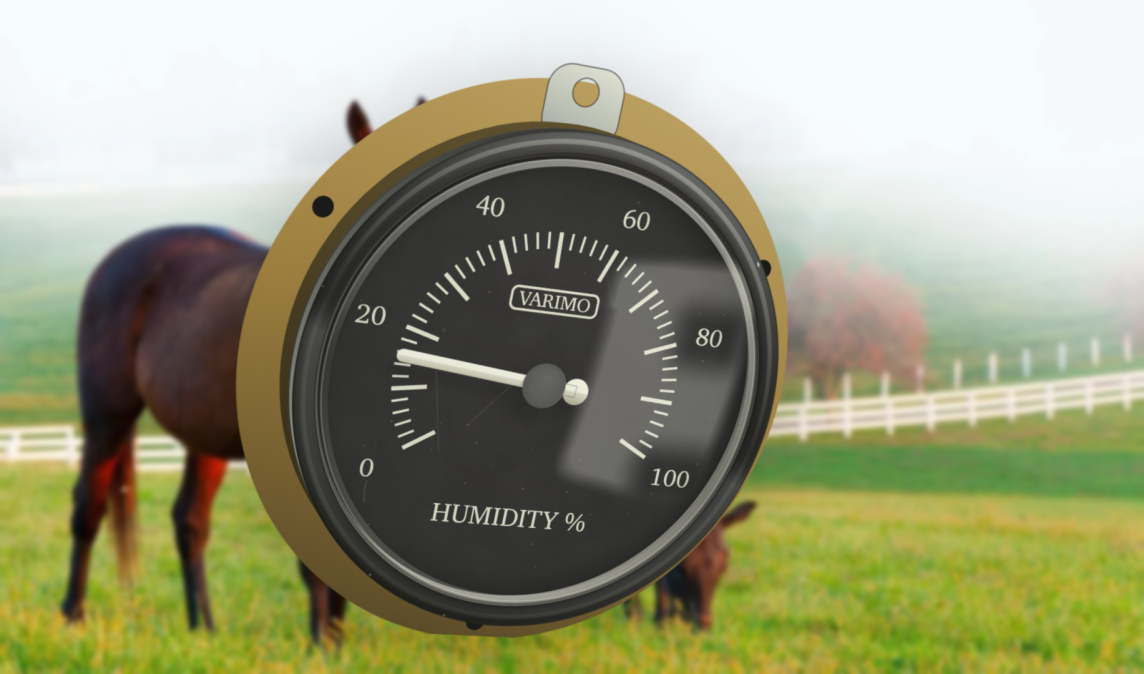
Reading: 16; %
